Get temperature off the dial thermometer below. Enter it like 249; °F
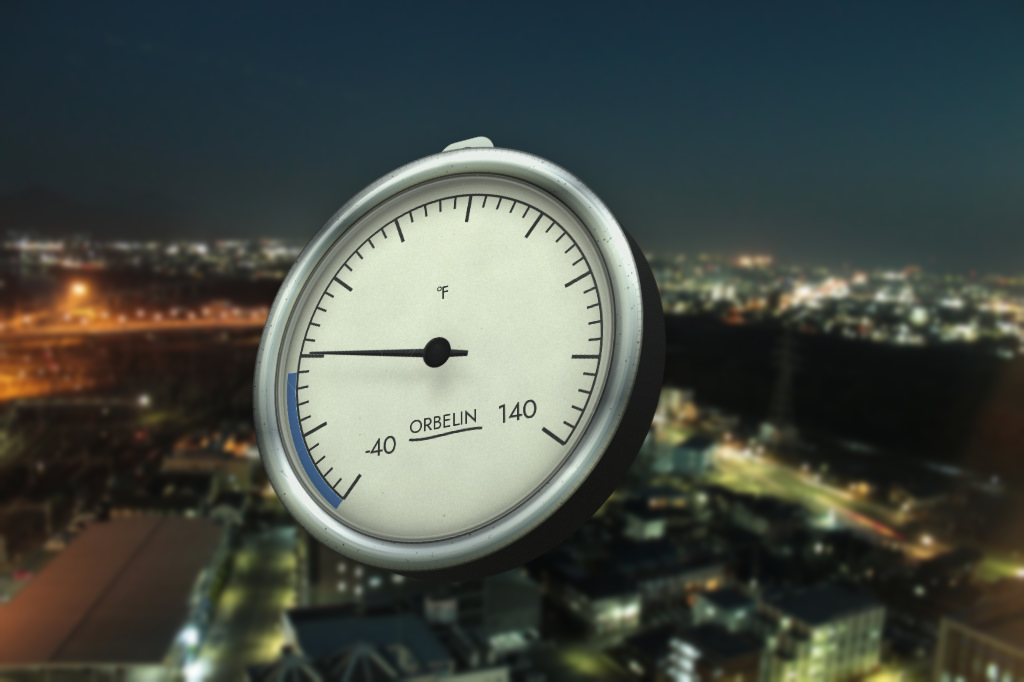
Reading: 0; °F
